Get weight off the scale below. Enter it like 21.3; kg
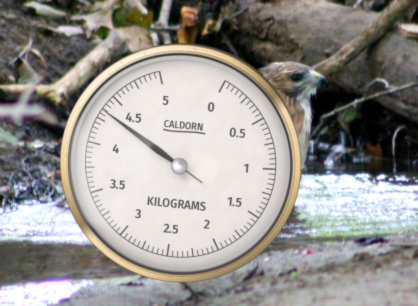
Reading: 4.35; kg
